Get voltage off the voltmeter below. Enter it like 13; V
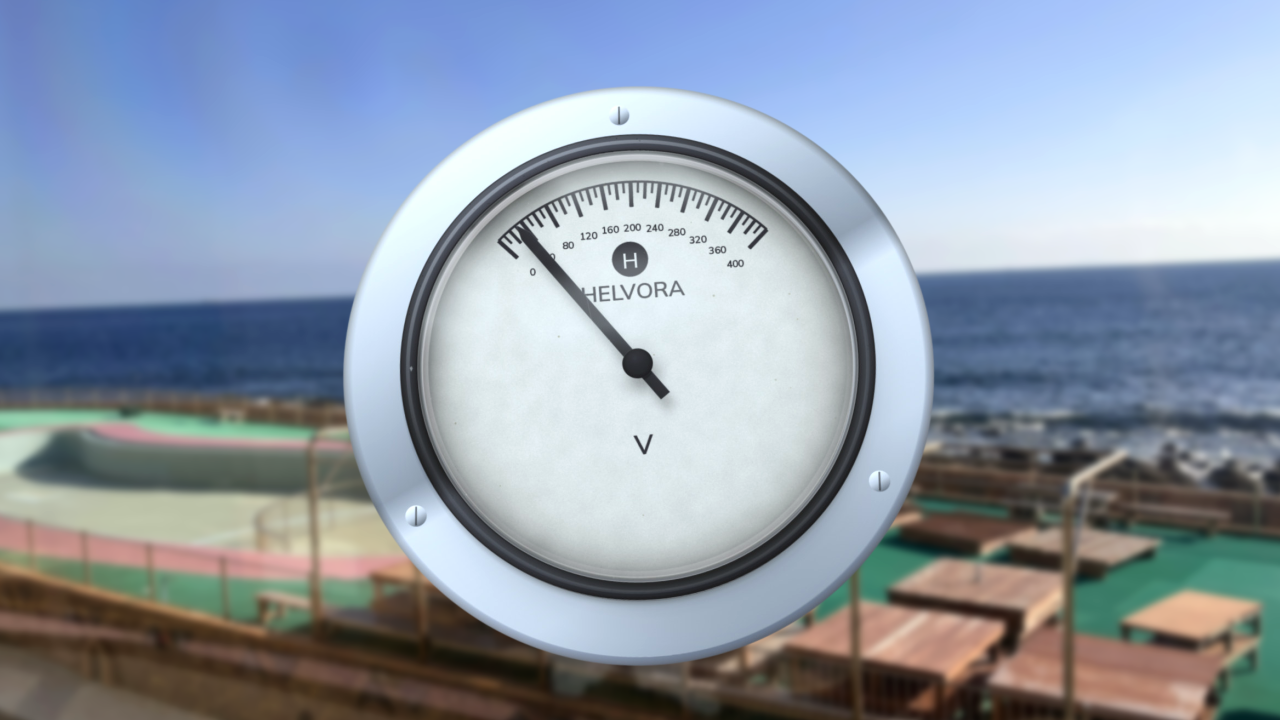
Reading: 30; V
